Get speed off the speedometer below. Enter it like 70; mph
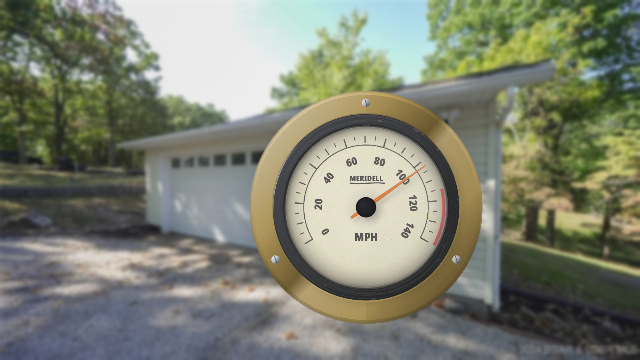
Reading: 102.5; mph
